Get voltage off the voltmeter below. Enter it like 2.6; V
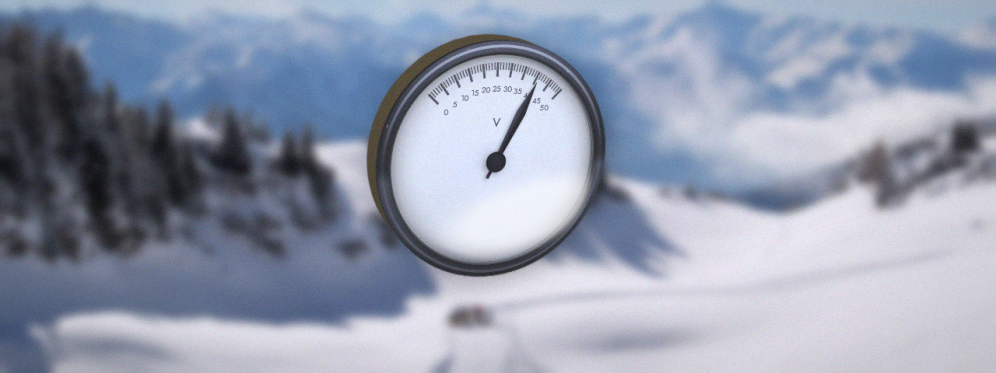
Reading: 40; V
